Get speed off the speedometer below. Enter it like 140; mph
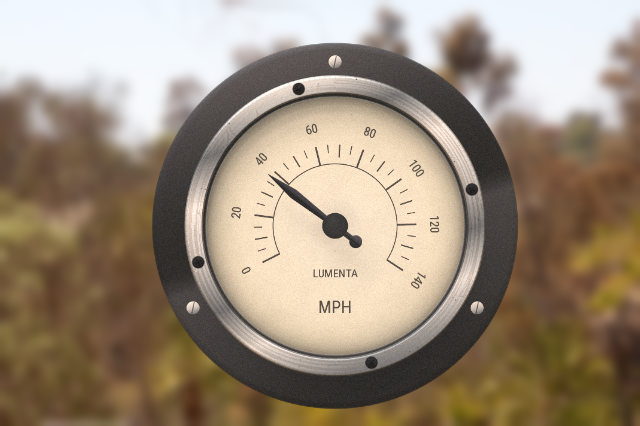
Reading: 37.5; mph
